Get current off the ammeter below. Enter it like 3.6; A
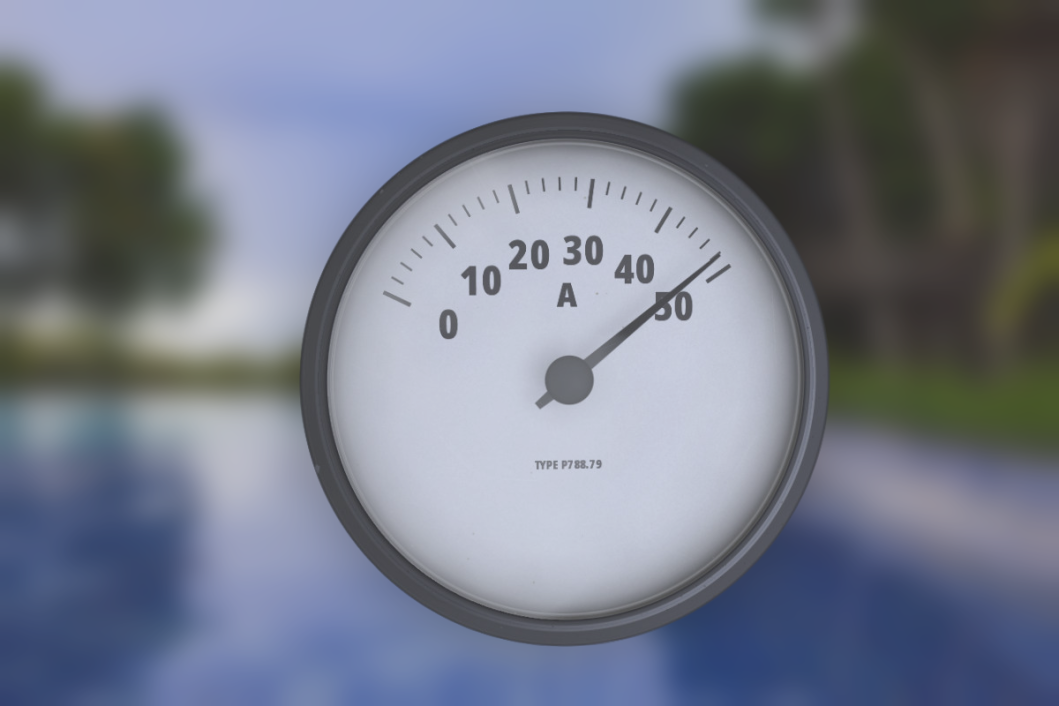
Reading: 48; A
